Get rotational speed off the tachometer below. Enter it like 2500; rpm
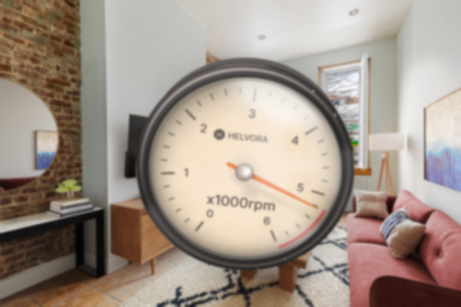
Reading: 5200; rpm
